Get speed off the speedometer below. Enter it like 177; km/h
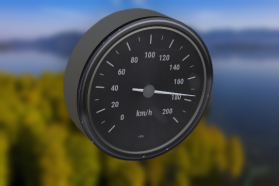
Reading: 175; km/h
